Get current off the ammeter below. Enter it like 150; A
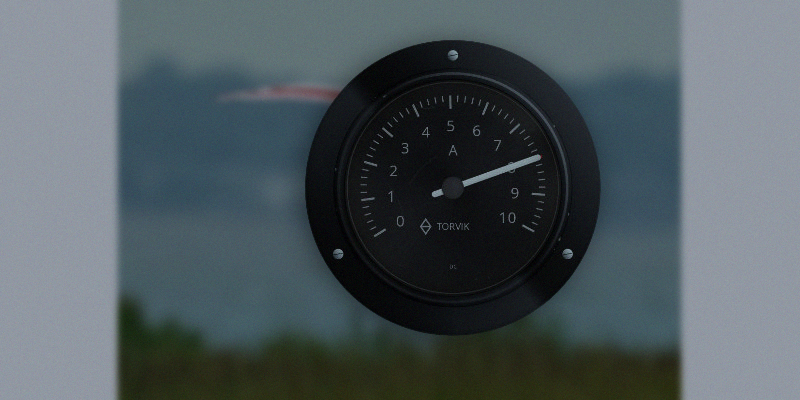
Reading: 8; A
